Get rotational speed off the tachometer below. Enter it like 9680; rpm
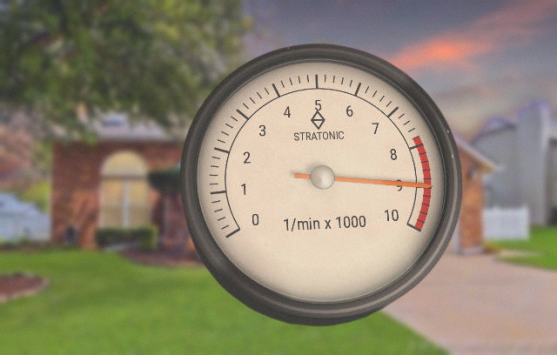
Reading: 9000; rpm
